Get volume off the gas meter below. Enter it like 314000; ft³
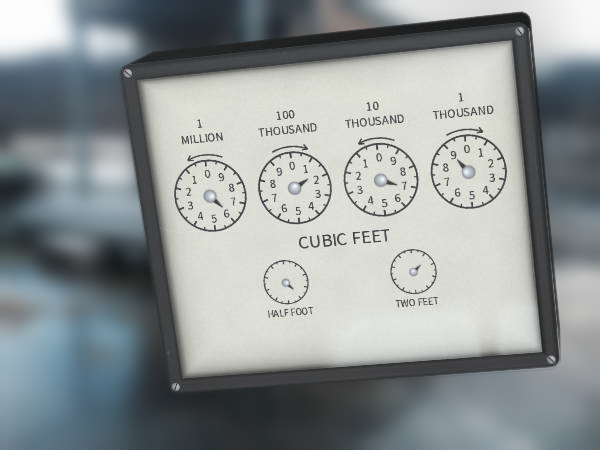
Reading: 616900; ft³
